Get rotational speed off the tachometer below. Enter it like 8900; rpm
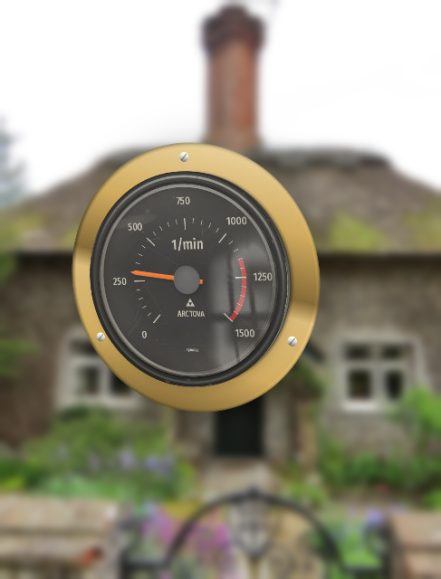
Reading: 300; rpm
